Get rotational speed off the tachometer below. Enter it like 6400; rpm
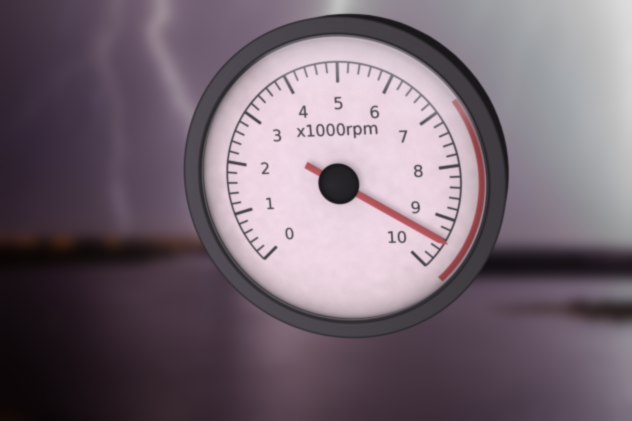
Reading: 9400; rpm
